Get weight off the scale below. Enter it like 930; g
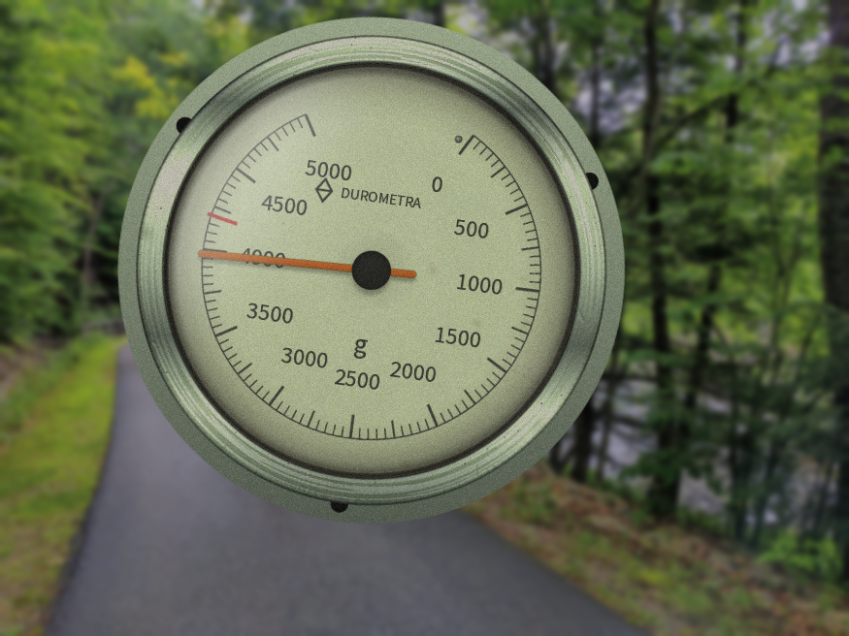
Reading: 3975; g
